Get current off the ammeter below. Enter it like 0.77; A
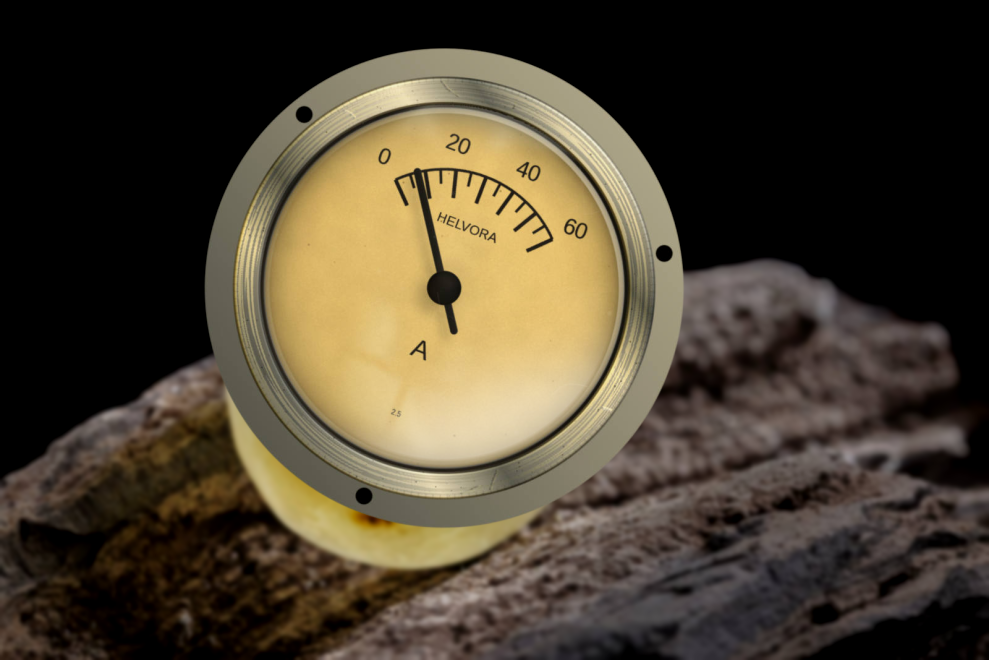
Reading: 7.5; A
